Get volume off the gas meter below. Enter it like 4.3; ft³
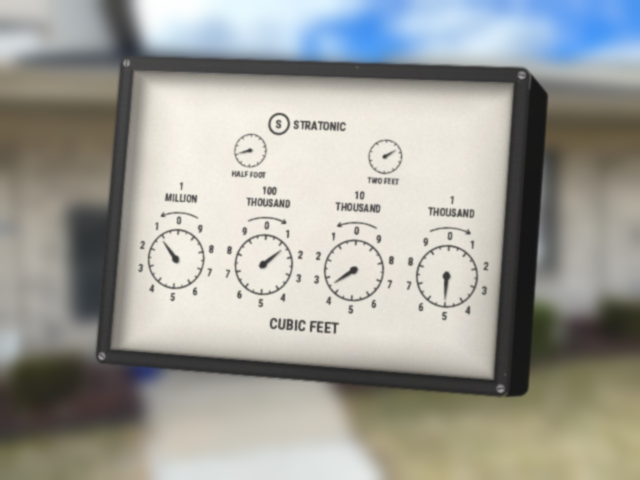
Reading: 113500; ft³
